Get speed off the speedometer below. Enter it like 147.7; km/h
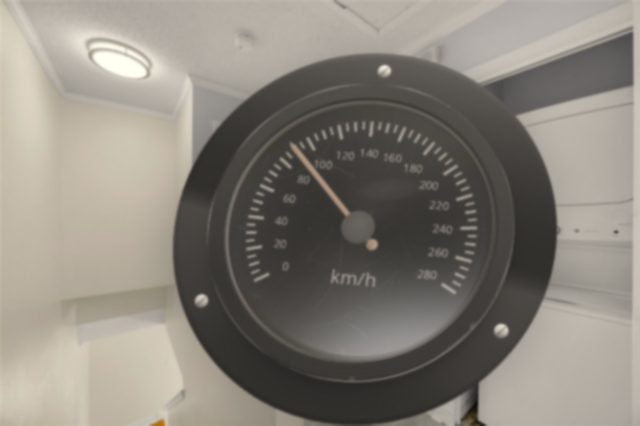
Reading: 90; km/h
